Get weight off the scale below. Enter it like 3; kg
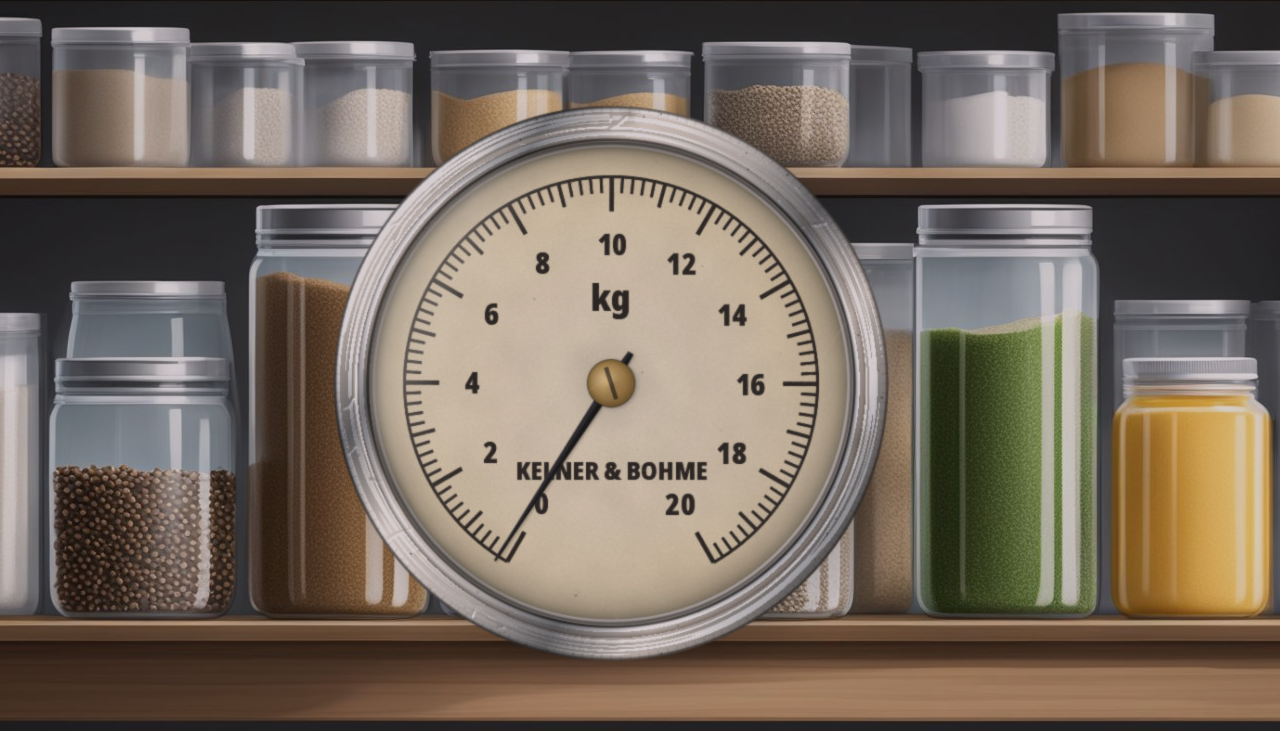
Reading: 0.2; kg
